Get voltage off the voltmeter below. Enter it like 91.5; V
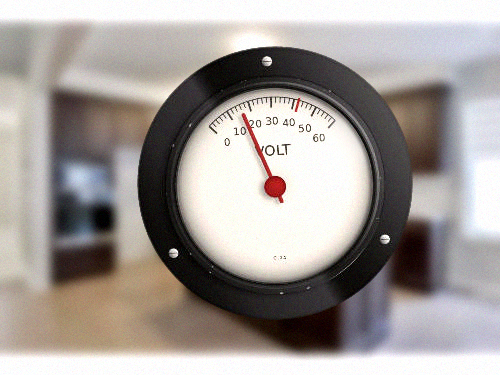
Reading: 16; V
